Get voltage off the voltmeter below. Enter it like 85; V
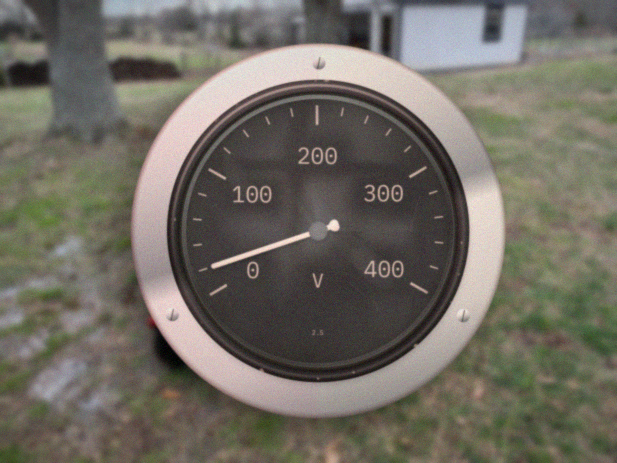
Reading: 20; V
